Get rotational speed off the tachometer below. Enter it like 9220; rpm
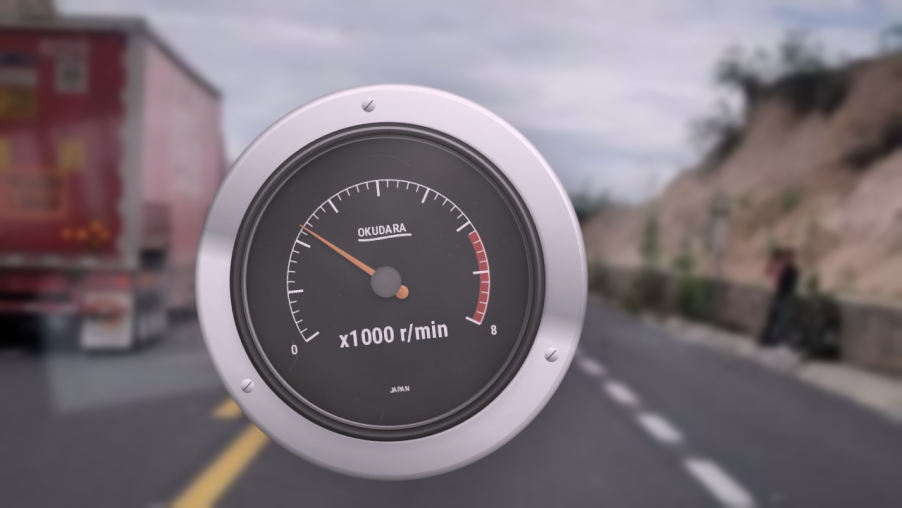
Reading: 2300; rpm
